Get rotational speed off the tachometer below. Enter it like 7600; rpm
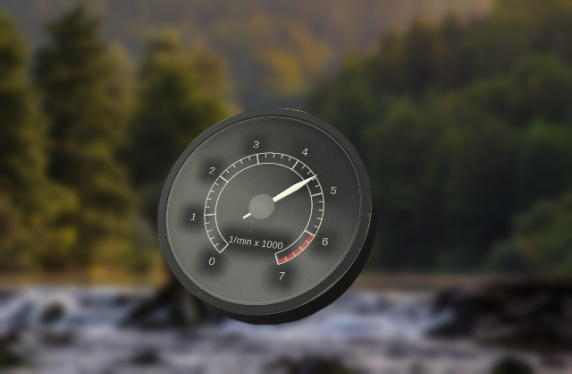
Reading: 4600; rpm
